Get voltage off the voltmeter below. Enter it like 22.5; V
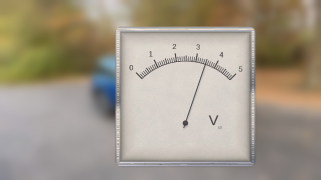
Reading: 3.5; V
